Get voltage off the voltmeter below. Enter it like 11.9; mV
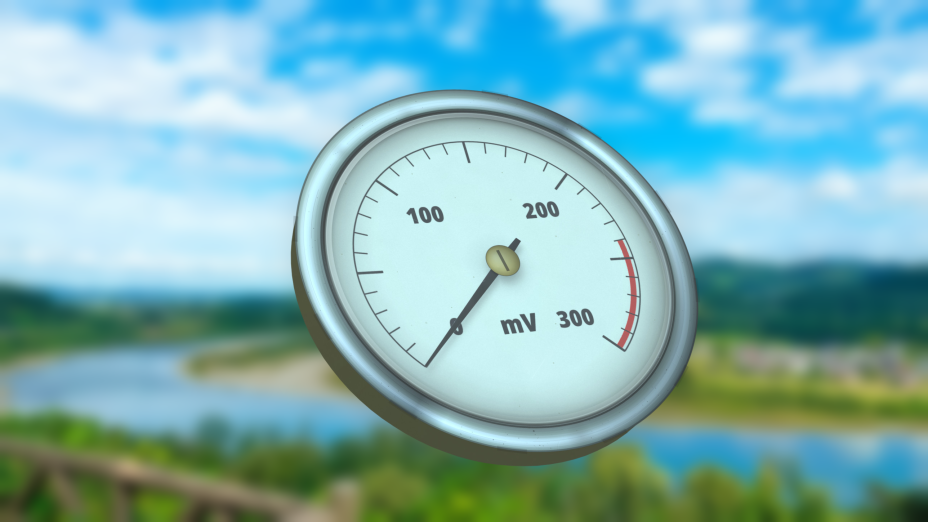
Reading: 0; mV
